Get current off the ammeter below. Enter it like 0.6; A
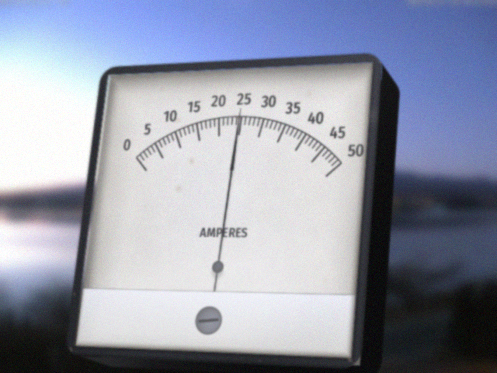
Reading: 25; A
